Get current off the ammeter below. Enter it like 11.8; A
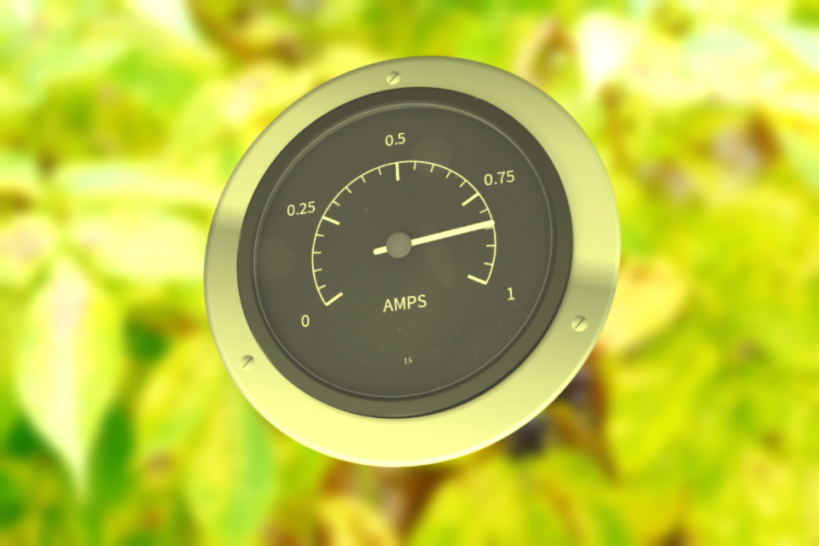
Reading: 0.85; A
